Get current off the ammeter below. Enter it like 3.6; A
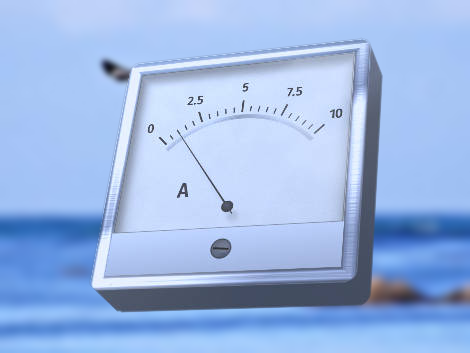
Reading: 1; A
